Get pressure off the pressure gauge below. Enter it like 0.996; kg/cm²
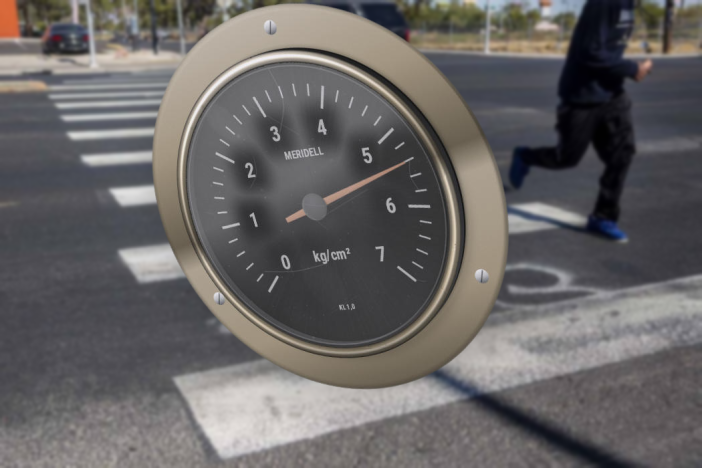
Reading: 5.4; kg/cm²
